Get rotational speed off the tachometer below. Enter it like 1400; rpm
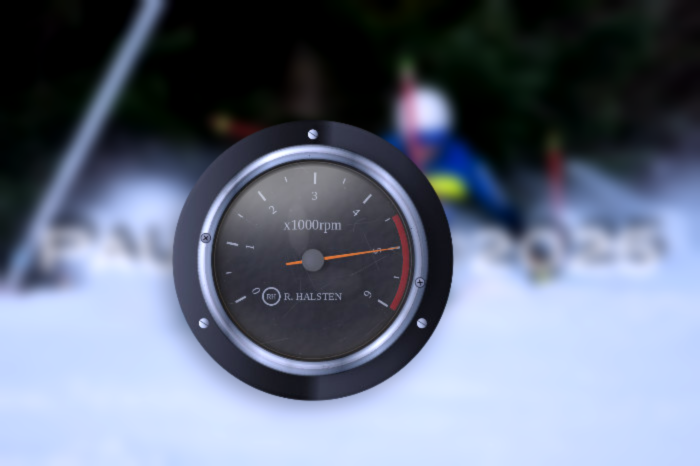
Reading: 5000; rpm
